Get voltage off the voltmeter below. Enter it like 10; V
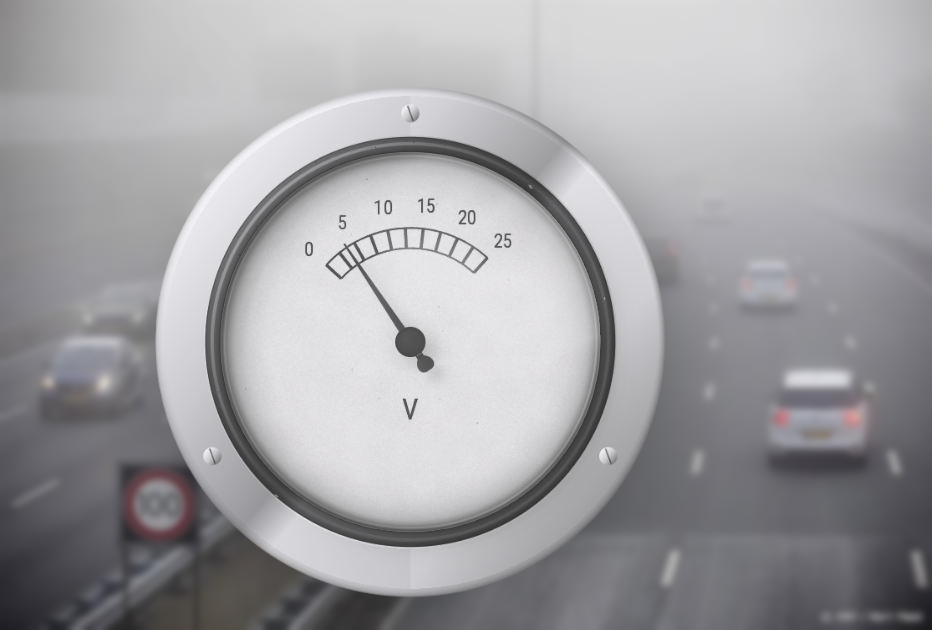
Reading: 3.75; V
